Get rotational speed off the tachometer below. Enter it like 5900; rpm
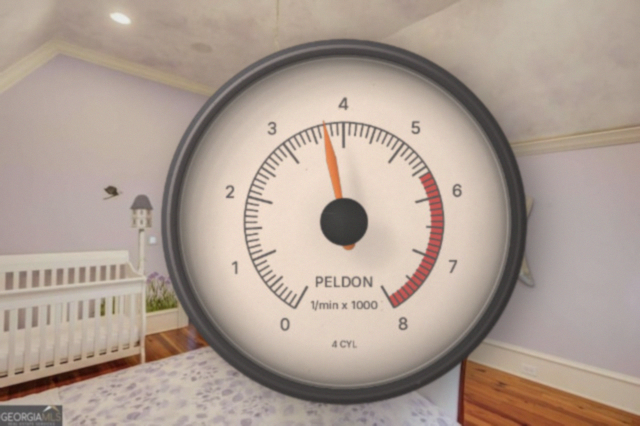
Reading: 3700; rpm
